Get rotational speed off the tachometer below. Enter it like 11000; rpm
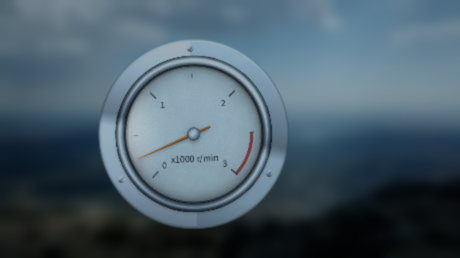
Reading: 250; rpm
